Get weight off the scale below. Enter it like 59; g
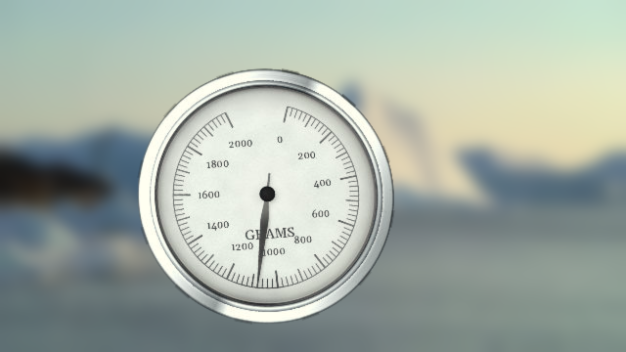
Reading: 1080; g
